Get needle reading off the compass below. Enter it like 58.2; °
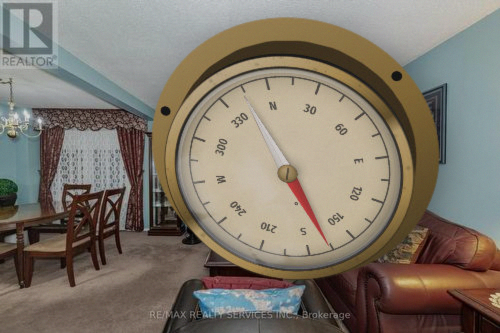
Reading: 165; °
